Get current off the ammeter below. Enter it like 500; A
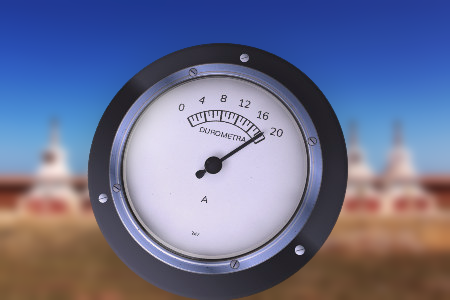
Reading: 19; A
